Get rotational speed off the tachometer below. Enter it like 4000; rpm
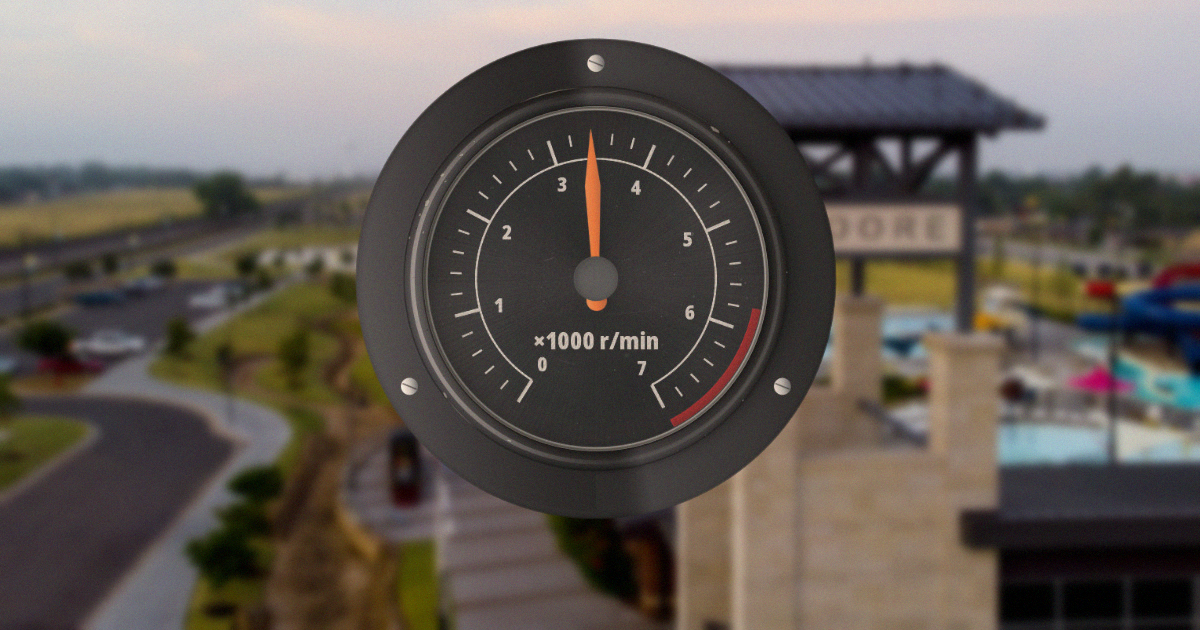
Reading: 3400; rpm
